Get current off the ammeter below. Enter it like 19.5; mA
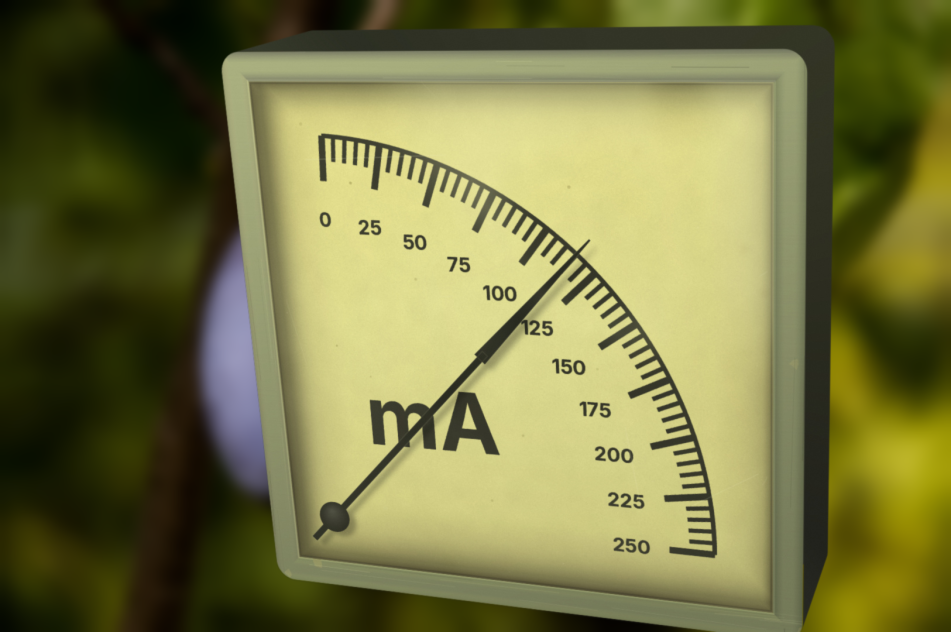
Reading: 115; mA
